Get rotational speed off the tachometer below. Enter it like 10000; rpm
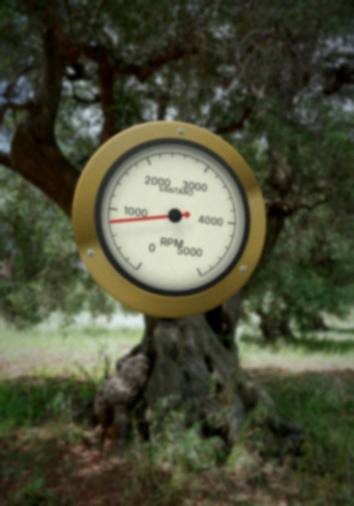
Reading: 800; rpm
